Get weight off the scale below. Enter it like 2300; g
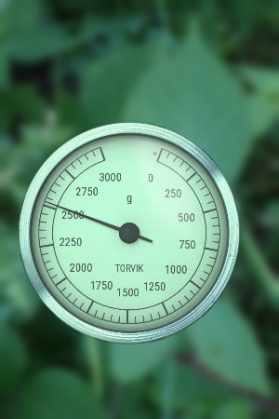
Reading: 2525; g
